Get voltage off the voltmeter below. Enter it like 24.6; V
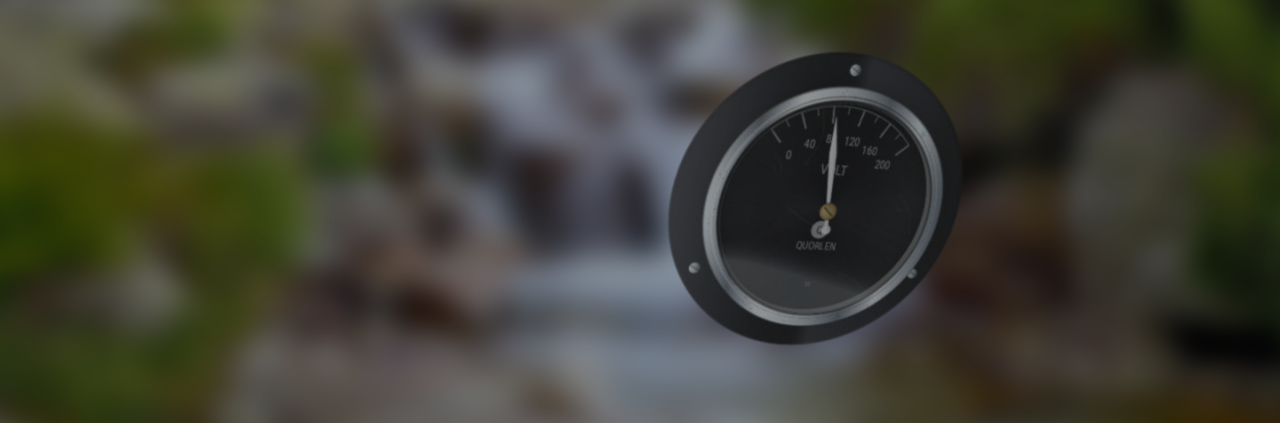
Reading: 80; V
